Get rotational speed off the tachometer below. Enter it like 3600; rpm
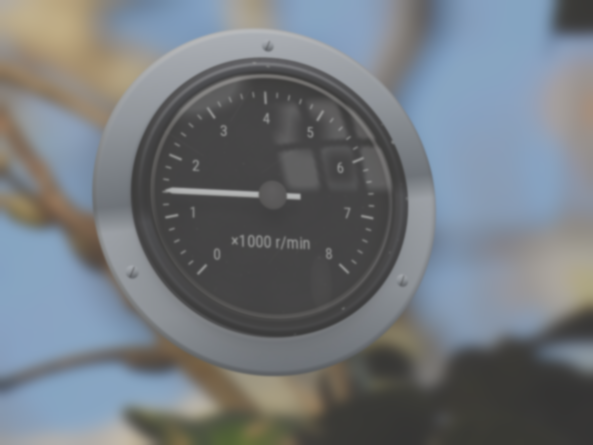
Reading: 1400; rpm
